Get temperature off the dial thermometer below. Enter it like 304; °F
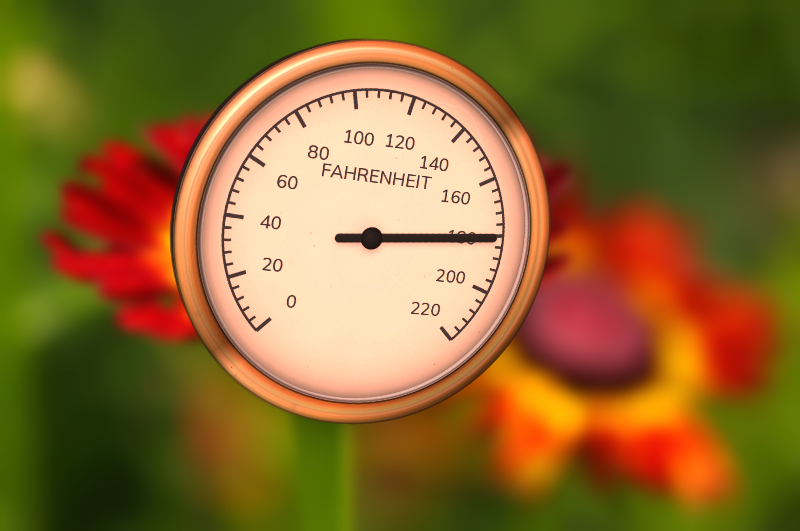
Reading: 180; °F
